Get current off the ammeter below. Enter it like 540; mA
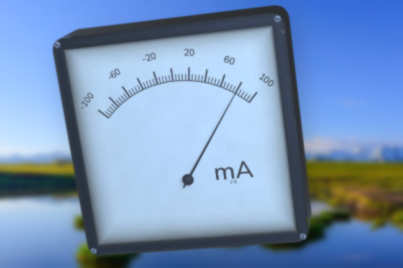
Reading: 80; mA
